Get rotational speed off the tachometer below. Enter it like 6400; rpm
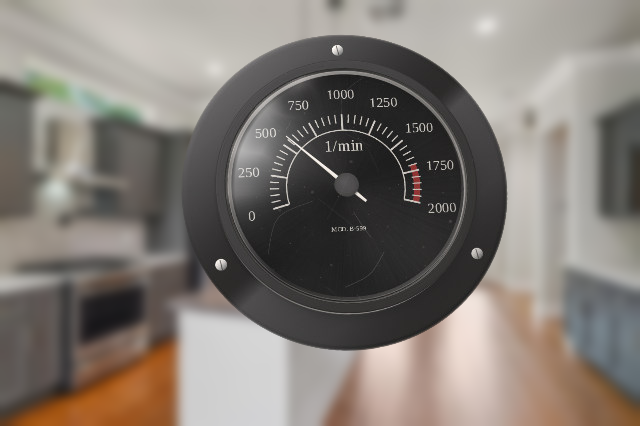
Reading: 550; rpm
